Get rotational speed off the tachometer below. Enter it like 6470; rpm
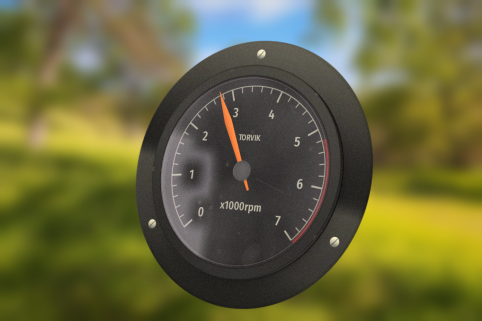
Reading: 2800; rpm
